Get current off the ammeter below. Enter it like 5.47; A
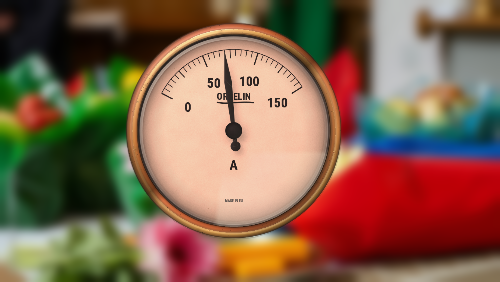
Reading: 70; A
